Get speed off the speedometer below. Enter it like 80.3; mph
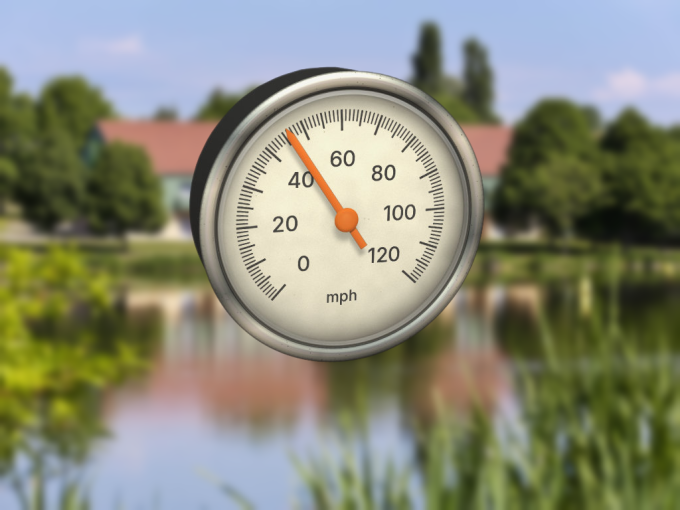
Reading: 46; mph
